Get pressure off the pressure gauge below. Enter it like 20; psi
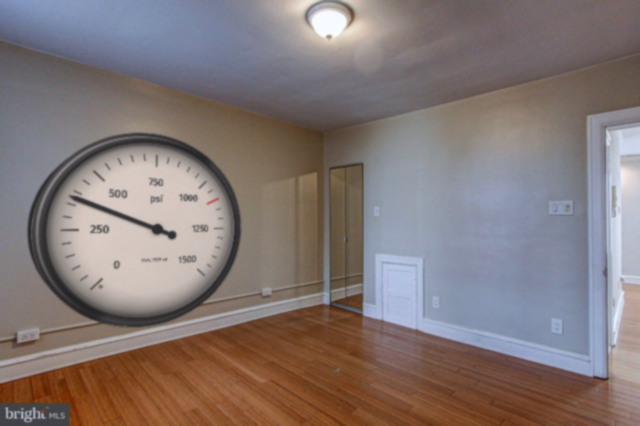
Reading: 375; psi
